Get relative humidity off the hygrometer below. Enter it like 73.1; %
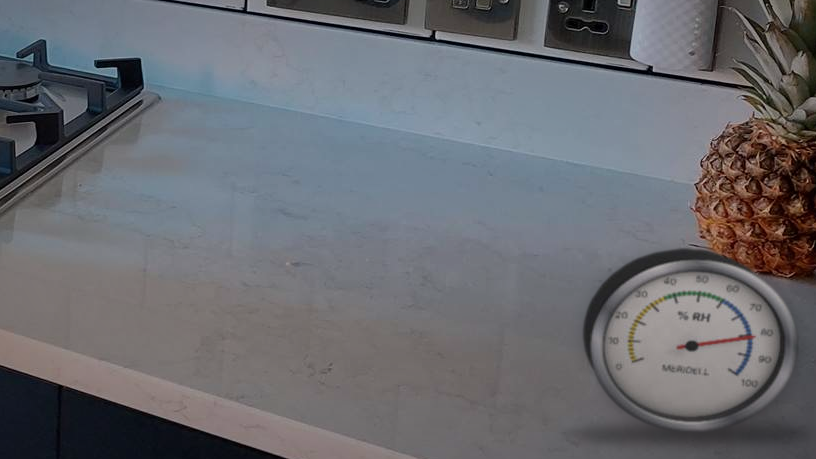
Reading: 80; %
